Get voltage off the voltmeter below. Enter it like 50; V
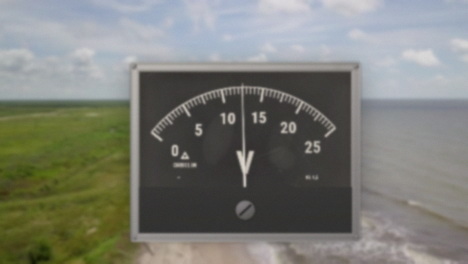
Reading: 12.5; V
